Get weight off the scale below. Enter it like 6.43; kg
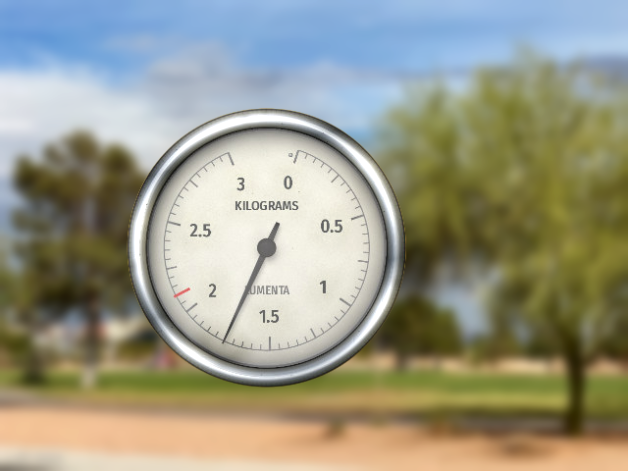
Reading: 1.75; kg
